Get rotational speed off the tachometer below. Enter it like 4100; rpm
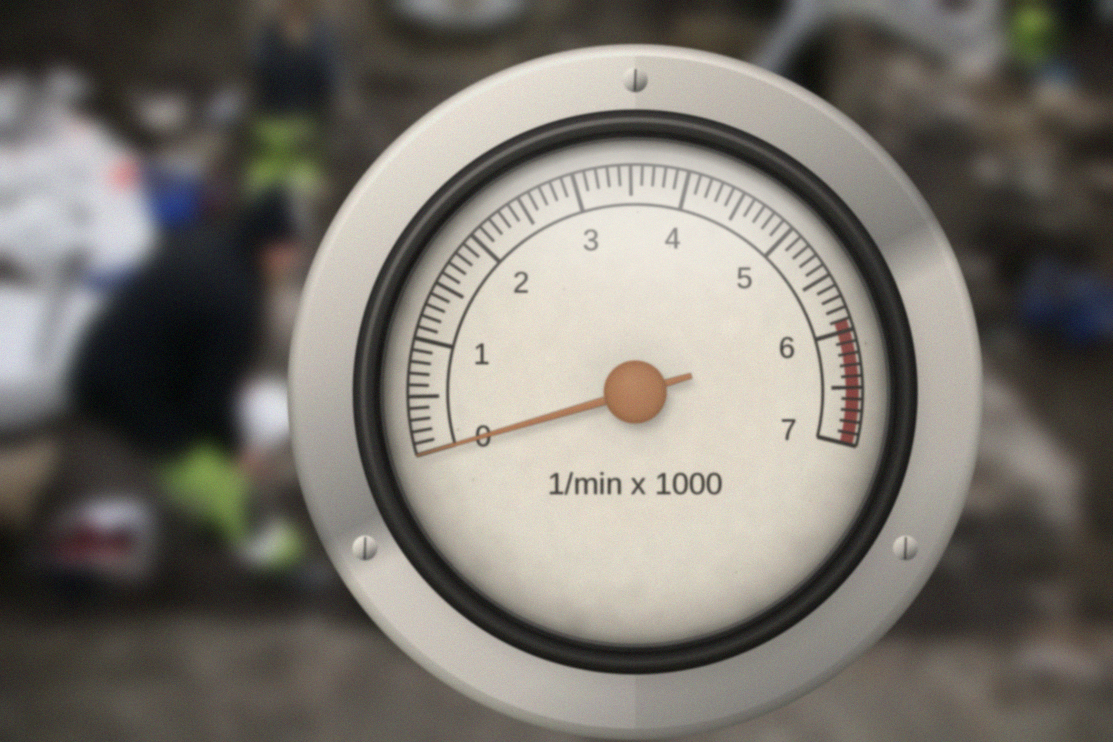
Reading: 0; rpm
